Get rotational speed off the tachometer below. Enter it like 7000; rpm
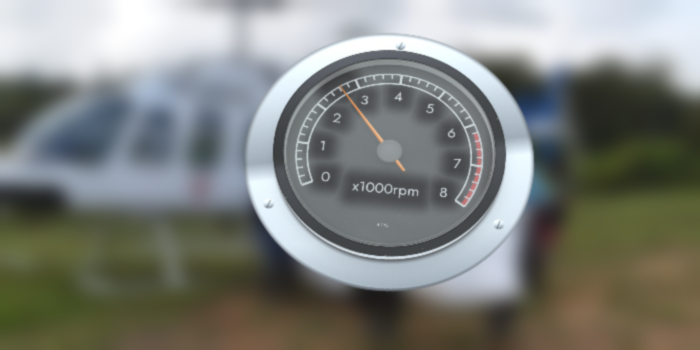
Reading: 2600; rpm
